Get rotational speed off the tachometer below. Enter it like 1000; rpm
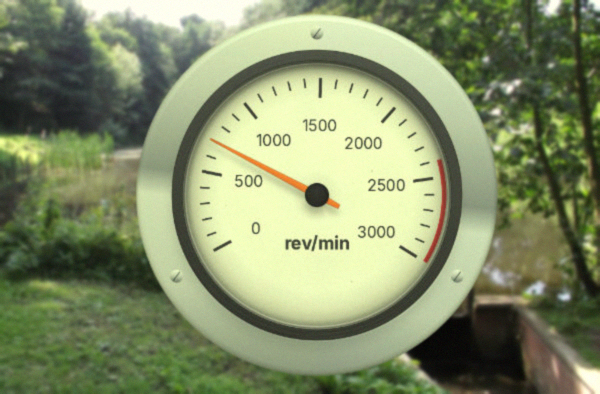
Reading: 700; rpm
